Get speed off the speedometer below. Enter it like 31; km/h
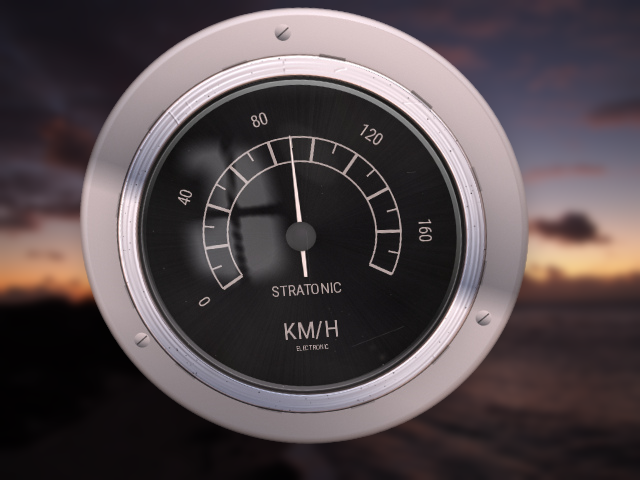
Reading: 90; km/h
